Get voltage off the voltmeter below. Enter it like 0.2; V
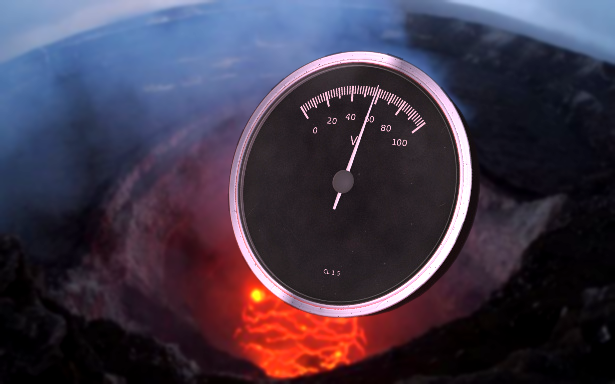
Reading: 60; V
